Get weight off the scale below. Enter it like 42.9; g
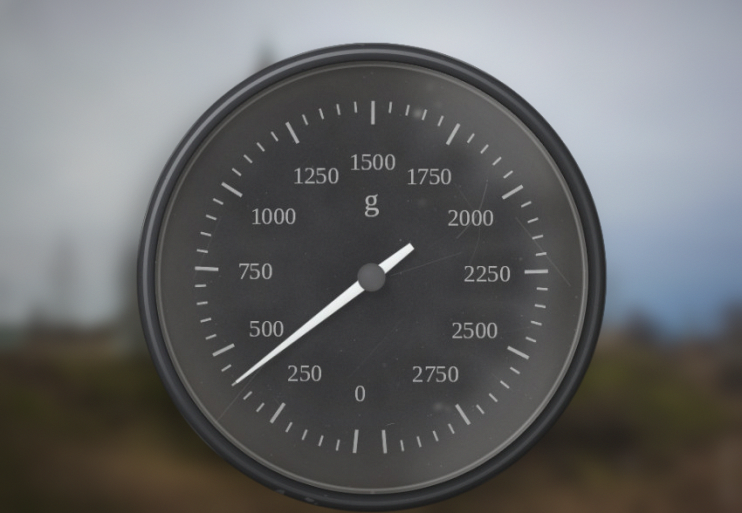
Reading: 400; g
